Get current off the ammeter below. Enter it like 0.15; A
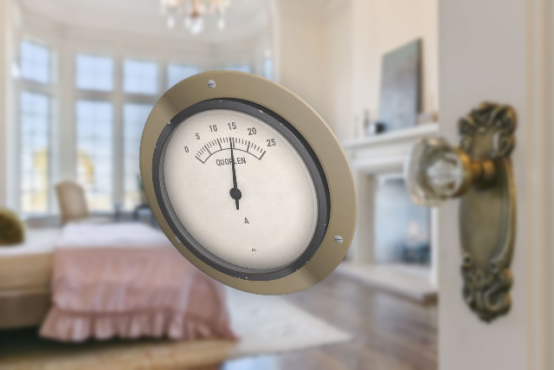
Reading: 15; A
